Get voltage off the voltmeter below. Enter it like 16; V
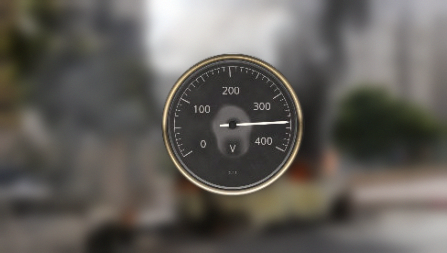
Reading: 350; V
